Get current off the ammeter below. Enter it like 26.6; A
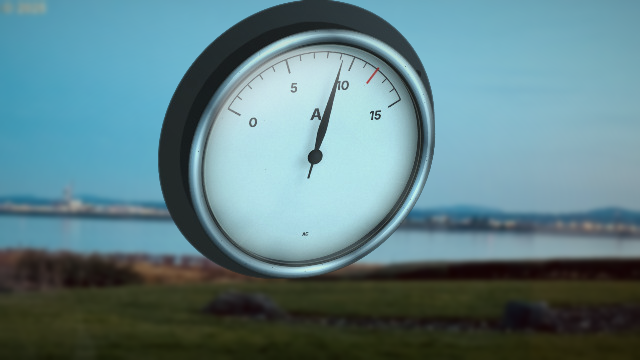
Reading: 9; A
